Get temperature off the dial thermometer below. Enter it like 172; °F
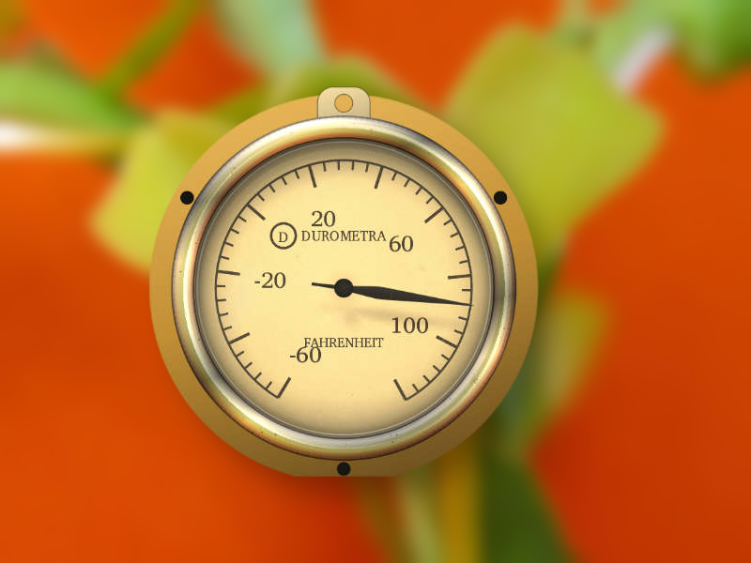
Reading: 88; °F
